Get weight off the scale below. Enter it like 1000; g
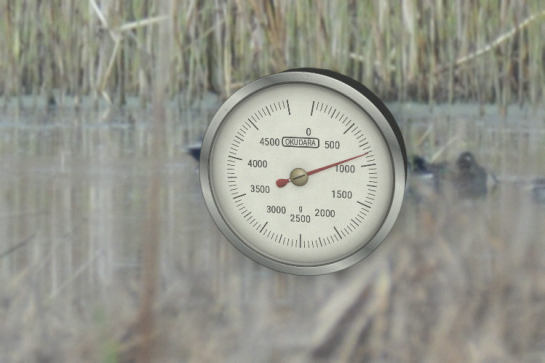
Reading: 850; g
